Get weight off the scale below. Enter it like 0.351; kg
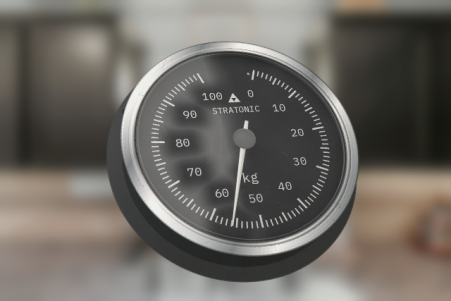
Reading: 56; kg
